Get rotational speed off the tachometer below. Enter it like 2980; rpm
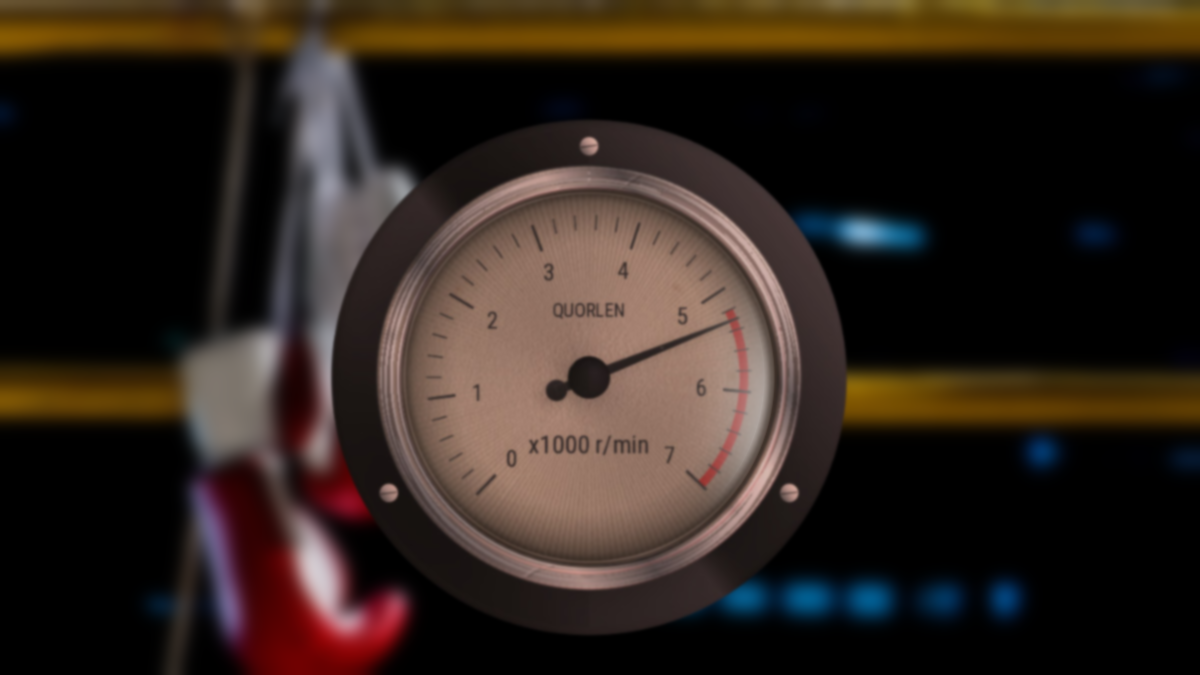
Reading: 5300; rpm
